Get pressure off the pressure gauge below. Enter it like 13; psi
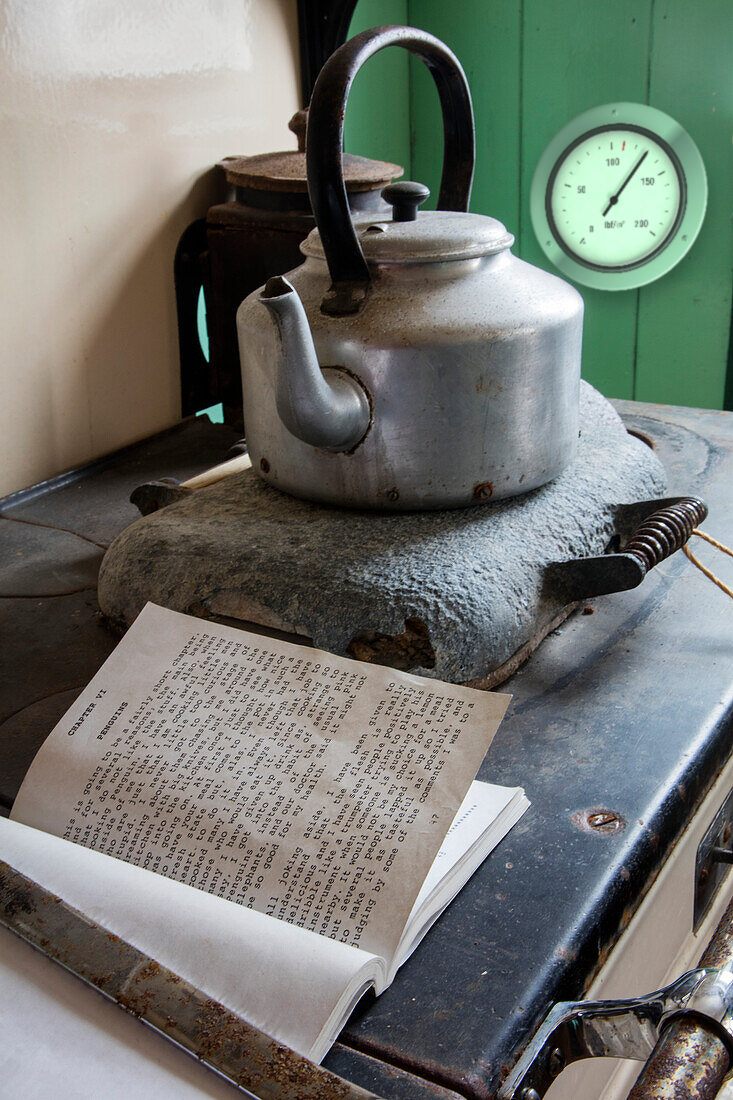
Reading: 130; psi
